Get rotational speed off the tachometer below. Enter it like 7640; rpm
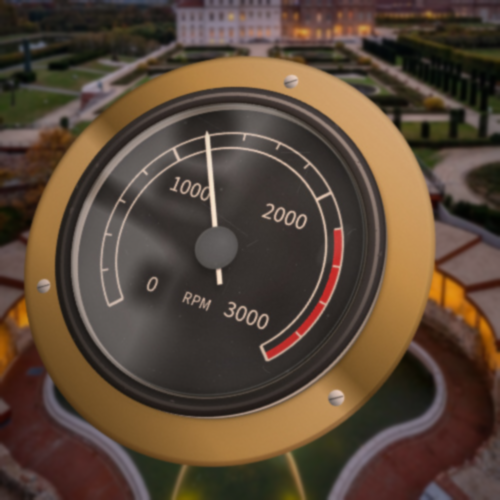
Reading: 1200; rpm
